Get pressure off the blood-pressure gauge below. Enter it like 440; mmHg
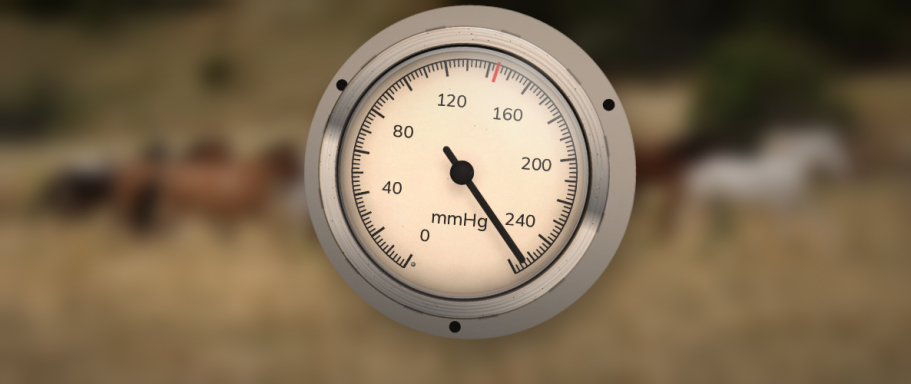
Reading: 254; mmHg
